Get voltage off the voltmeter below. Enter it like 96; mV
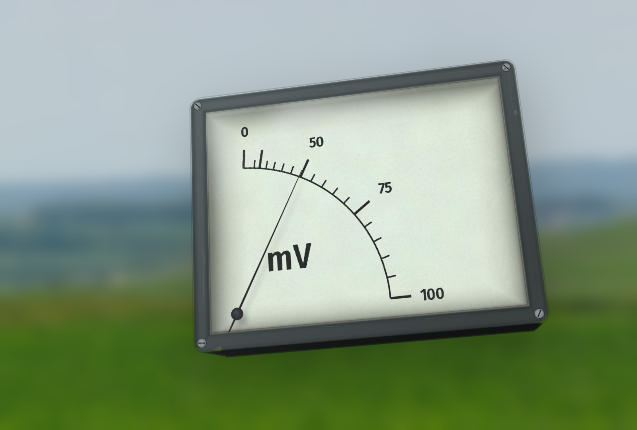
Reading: 50; mV
